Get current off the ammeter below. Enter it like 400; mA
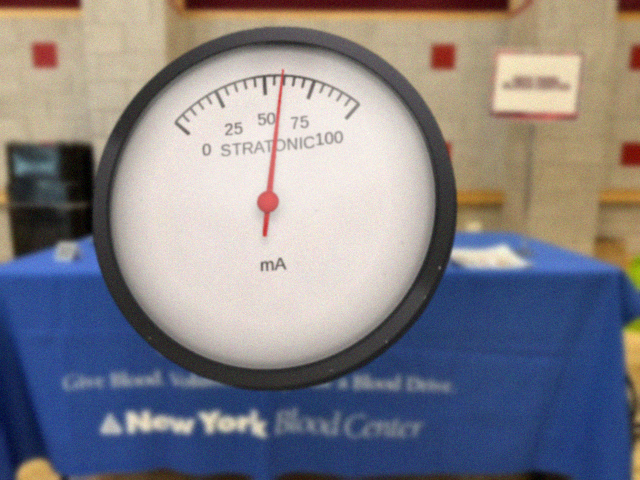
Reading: 60; mA
